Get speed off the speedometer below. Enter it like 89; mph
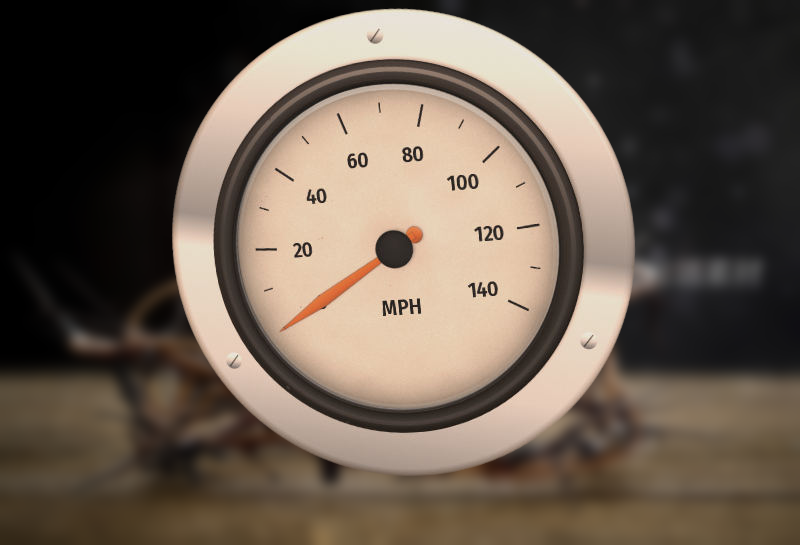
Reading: 0; mph
